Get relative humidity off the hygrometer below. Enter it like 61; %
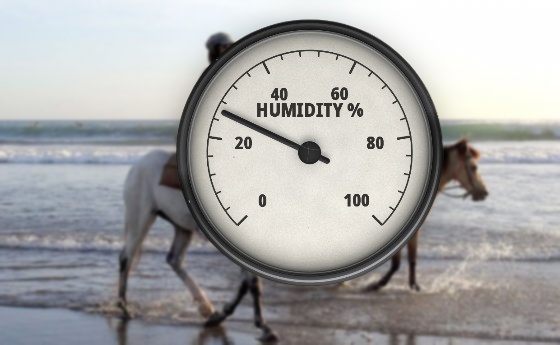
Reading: 26; %
